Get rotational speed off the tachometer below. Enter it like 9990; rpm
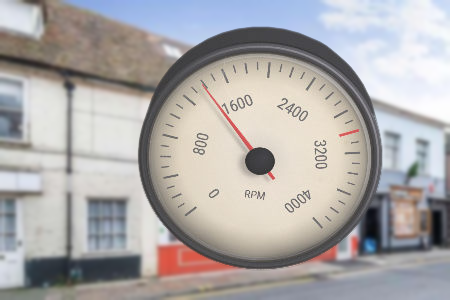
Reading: 1400; rpm
